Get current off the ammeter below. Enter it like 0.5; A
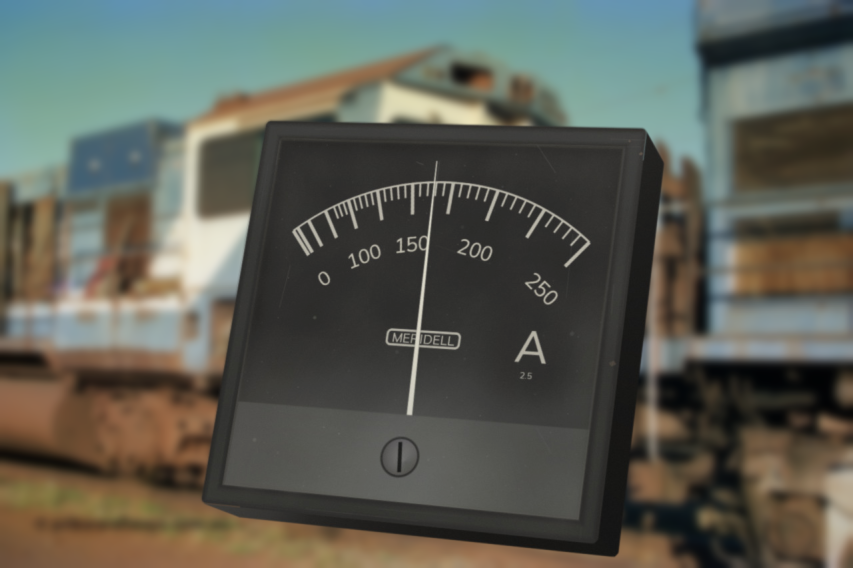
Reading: 165; A
